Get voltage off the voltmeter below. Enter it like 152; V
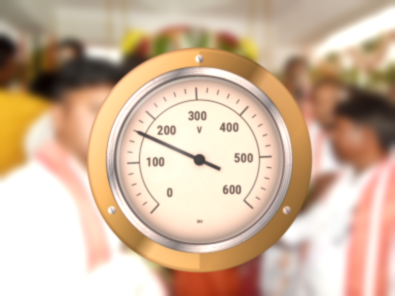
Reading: 160; V
